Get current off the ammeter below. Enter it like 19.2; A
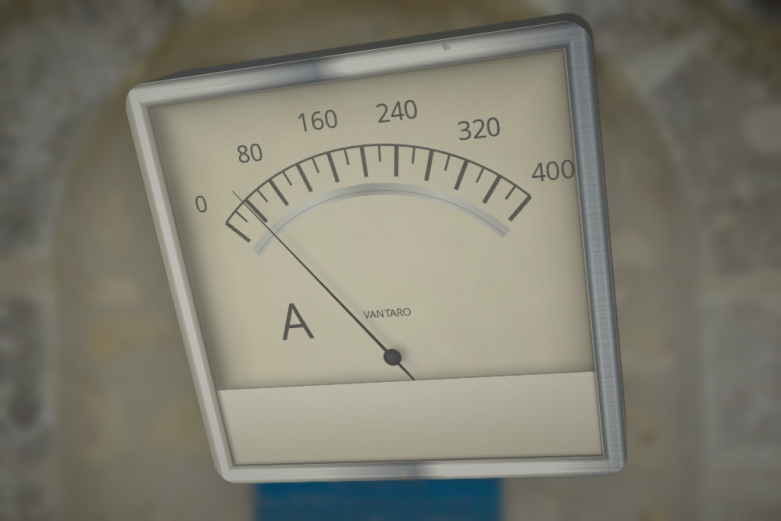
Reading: 40; A
